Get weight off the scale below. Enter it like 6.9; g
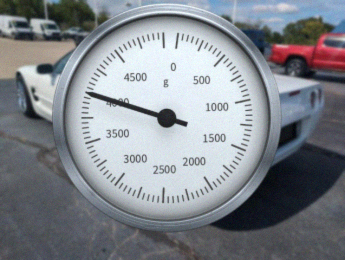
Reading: 4000; g
